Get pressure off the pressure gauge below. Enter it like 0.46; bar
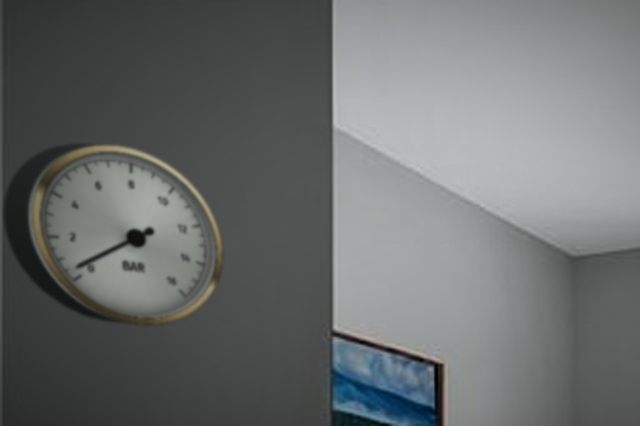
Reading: 0.5; bar
